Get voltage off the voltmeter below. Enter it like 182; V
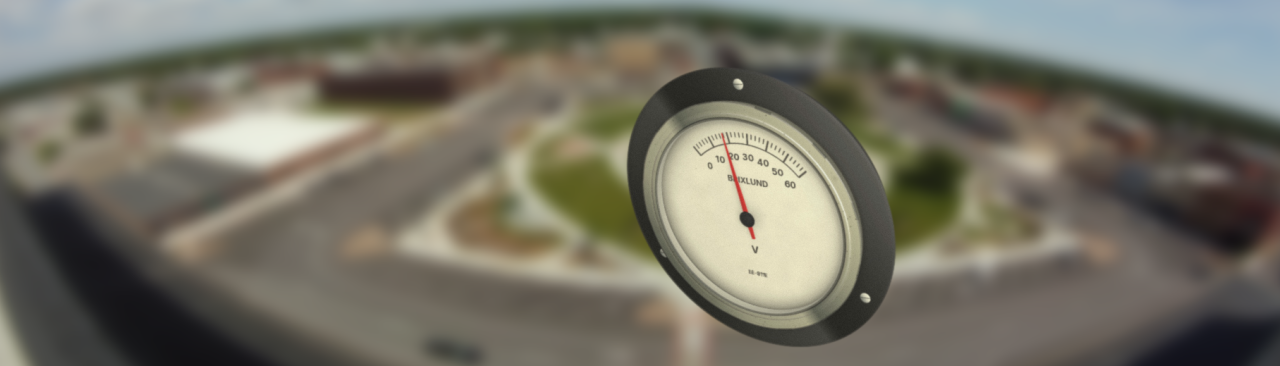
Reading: 20; V
